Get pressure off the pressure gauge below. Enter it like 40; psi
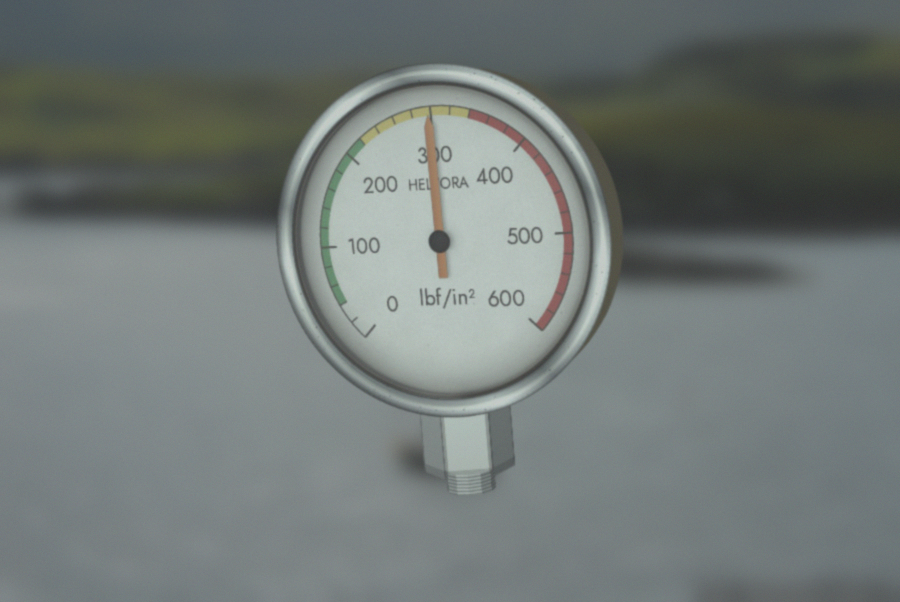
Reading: 300; psi
